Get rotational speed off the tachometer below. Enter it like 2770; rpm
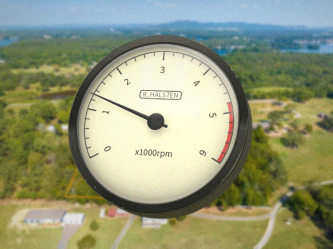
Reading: 1300; rpm
